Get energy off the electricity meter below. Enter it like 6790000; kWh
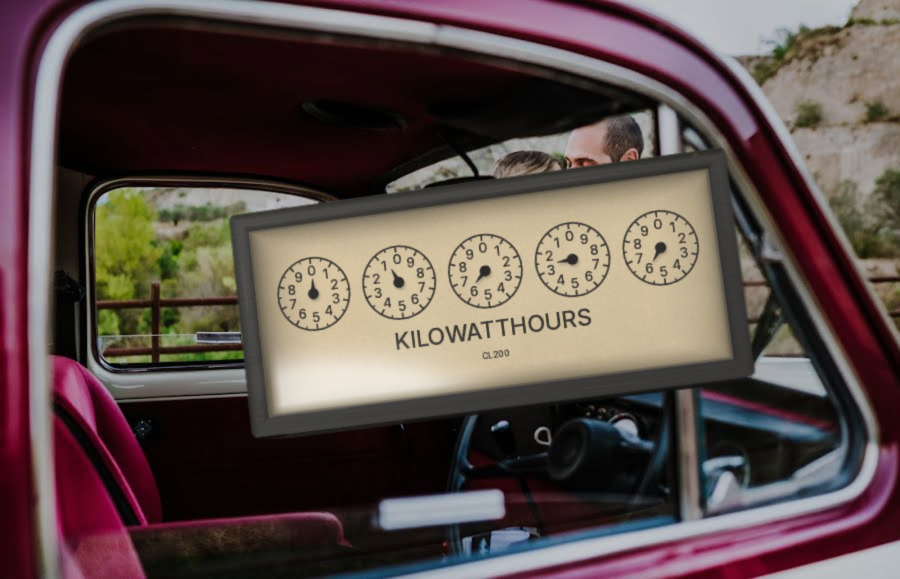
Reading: 626; kWh
